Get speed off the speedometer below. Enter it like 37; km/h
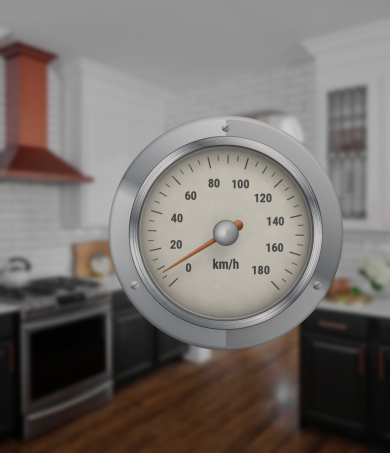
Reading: 7.5; km/h
